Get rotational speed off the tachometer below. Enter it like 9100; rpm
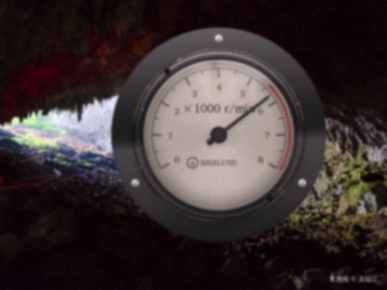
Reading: 5750; rpm
